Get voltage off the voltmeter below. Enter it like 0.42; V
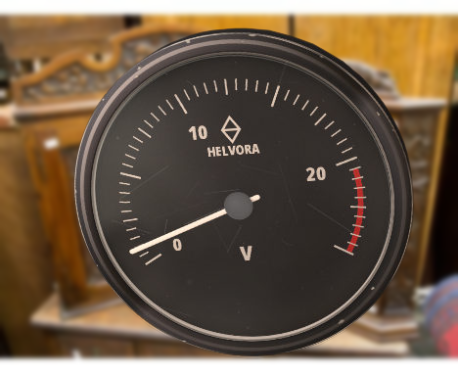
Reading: 1; V
